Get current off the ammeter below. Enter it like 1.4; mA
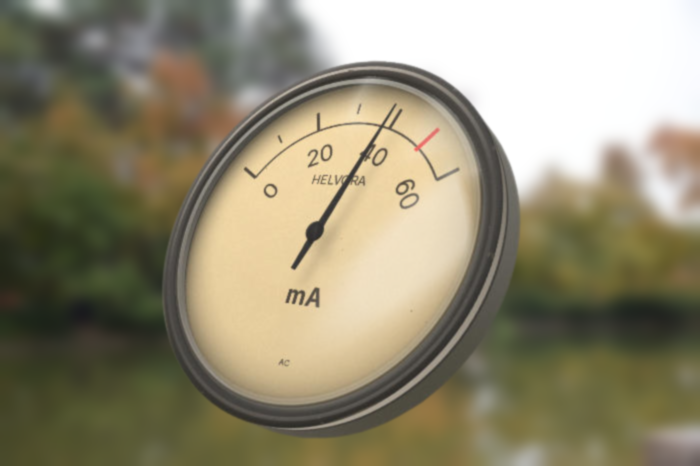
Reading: 40; mA
